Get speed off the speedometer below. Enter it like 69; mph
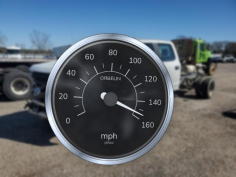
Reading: 155; mph
